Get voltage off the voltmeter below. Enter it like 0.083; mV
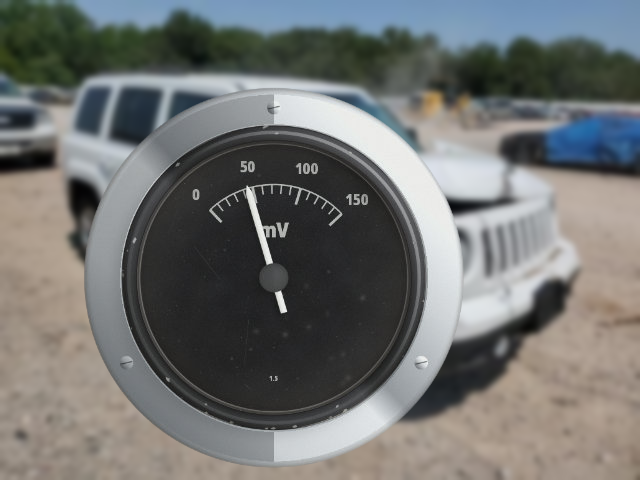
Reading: 45; mV
